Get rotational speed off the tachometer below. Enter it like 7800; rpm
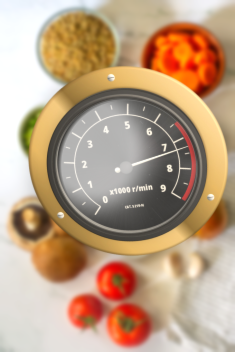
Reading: 7250; rpm
